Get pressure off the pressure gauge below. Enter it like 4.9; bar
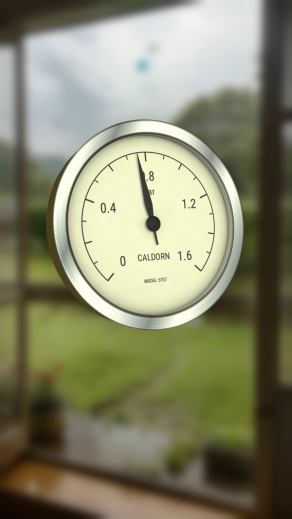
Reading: 0.75; bar
